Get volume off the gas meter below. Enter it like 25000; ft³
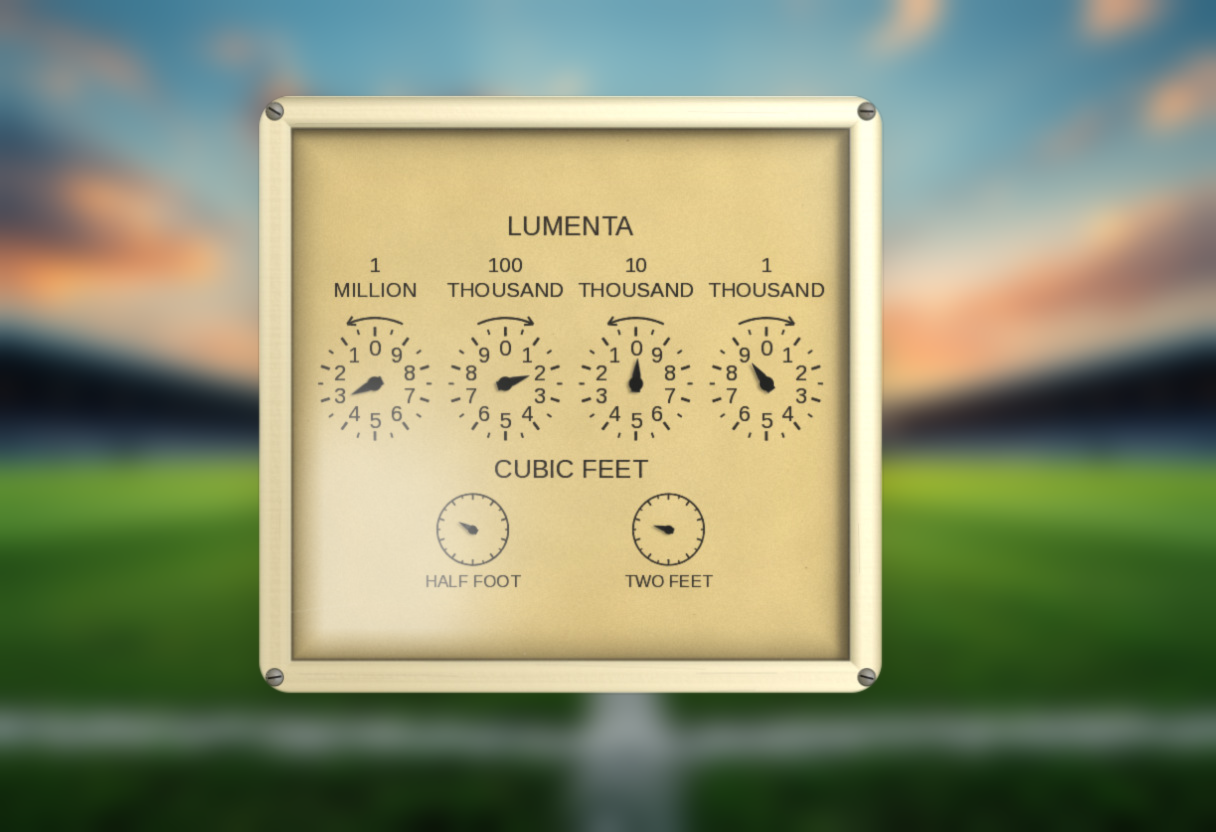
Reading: 319900; ft³
